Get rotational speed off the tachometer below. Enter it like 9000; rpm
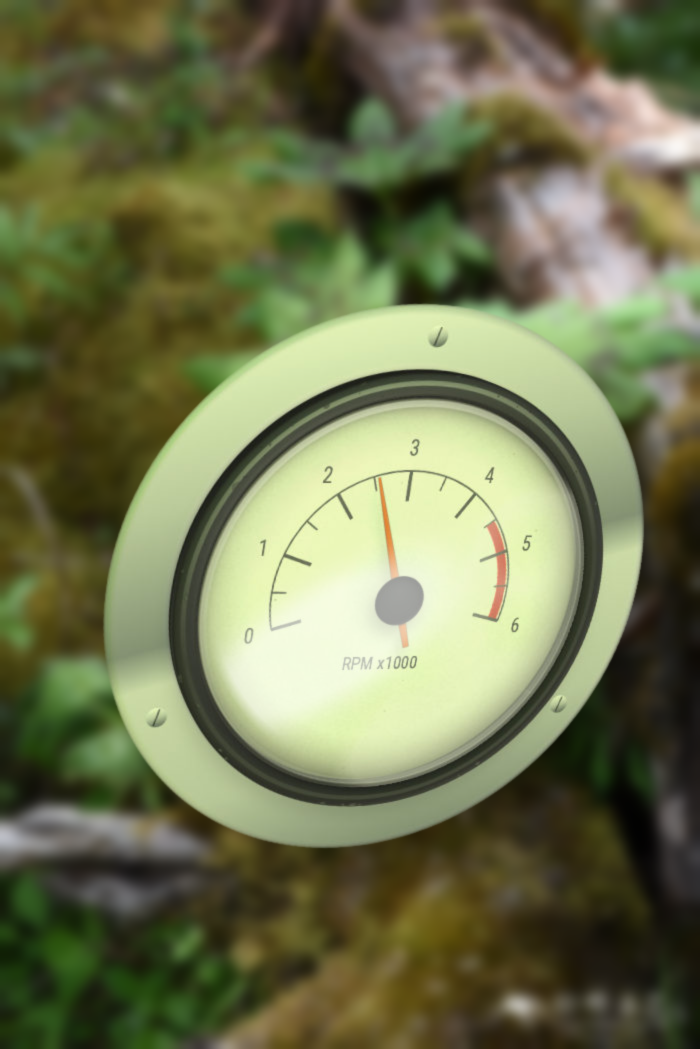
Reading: 2500; rpm
